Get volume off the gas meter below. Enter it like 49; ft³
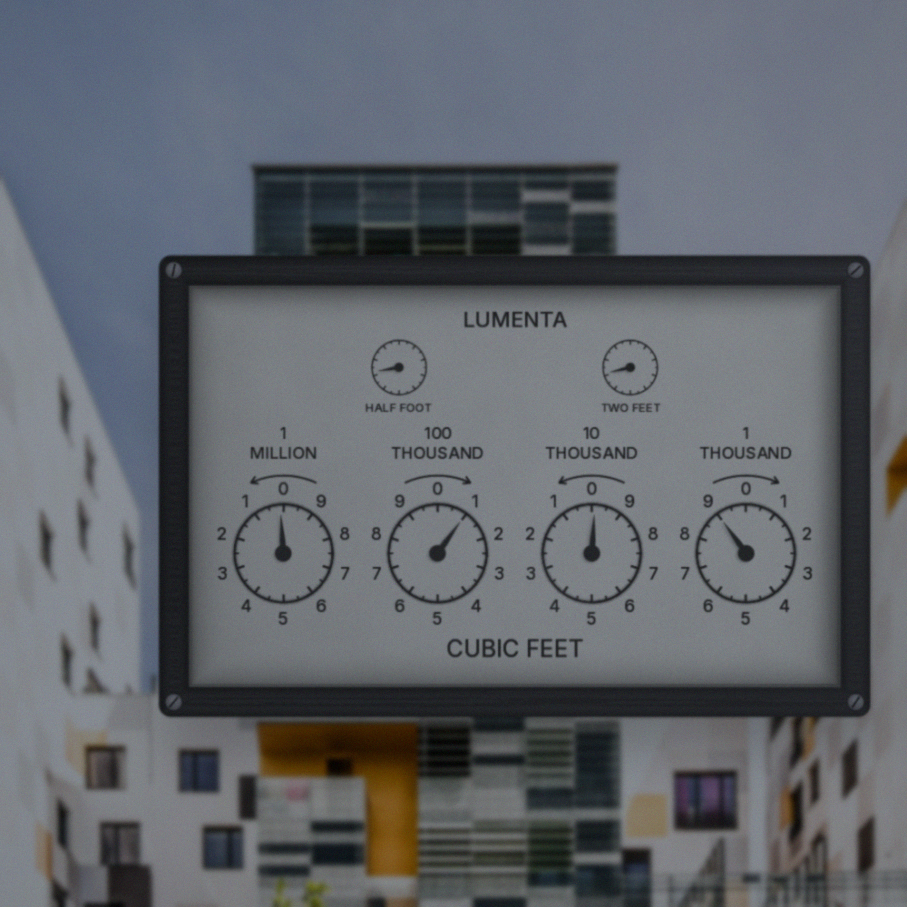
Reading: 9900; ft³
